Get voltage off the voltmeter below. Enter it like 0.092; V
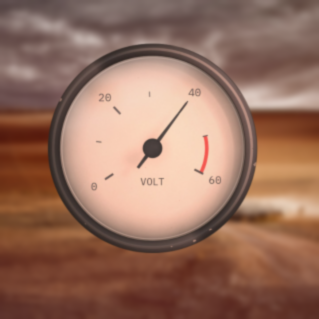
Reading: 40; V
